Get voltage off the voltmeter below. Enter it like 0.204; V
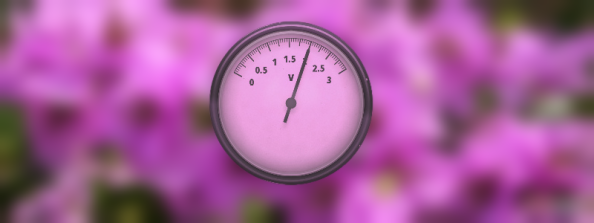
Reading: 2; V
